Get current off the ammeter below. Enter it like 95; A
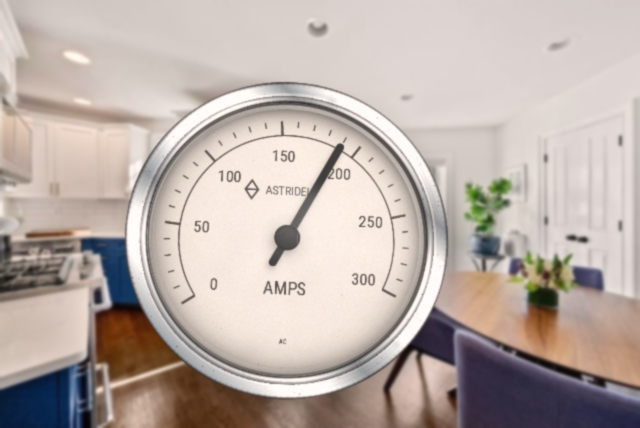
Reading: 190; A
